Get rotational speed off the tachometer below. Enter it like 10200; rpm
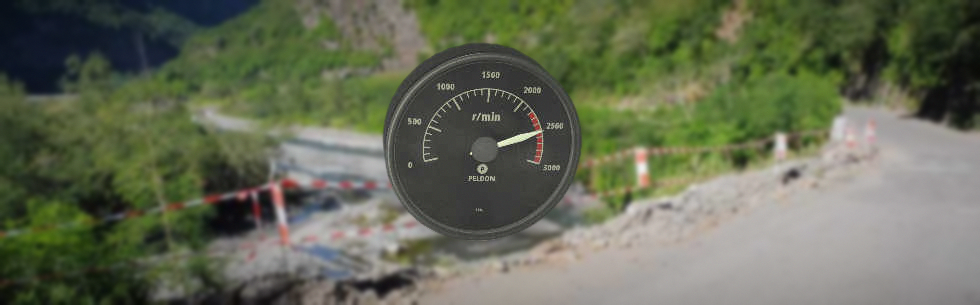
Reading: 2500; rpm
